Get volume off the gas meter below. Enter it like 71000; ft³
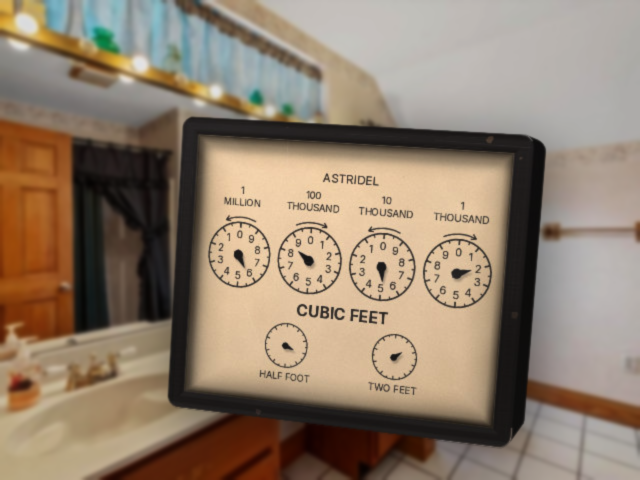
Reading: 585200; ft³
